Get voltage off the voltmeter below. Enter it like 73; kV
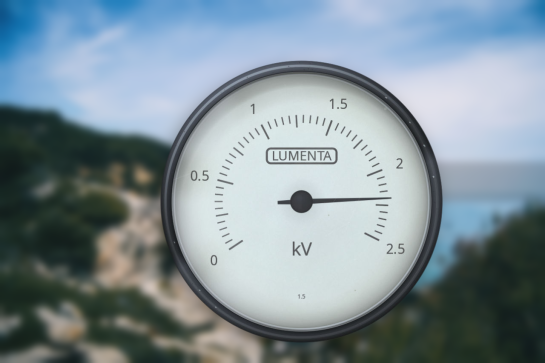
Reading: 2.2; kV
